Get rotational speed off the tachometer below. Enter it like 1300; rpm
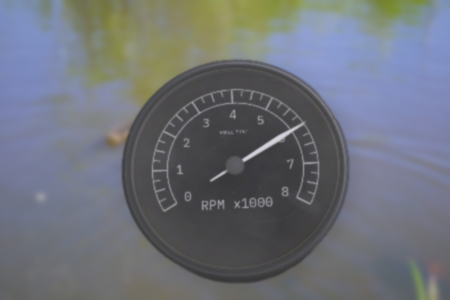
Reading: 6000; rpm
